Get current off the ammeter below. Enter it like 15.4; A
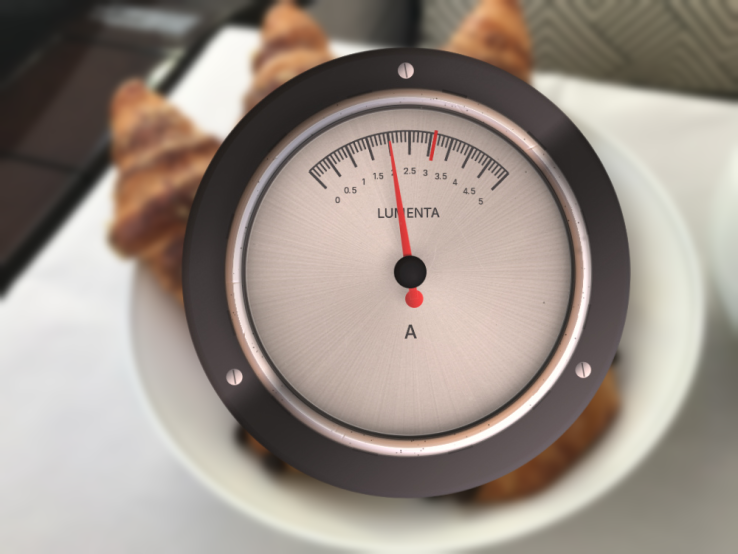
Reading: 2; A
